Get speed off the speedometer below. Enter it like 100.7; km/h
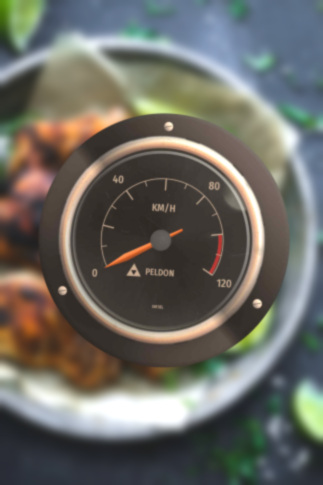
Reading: 0; km/h
